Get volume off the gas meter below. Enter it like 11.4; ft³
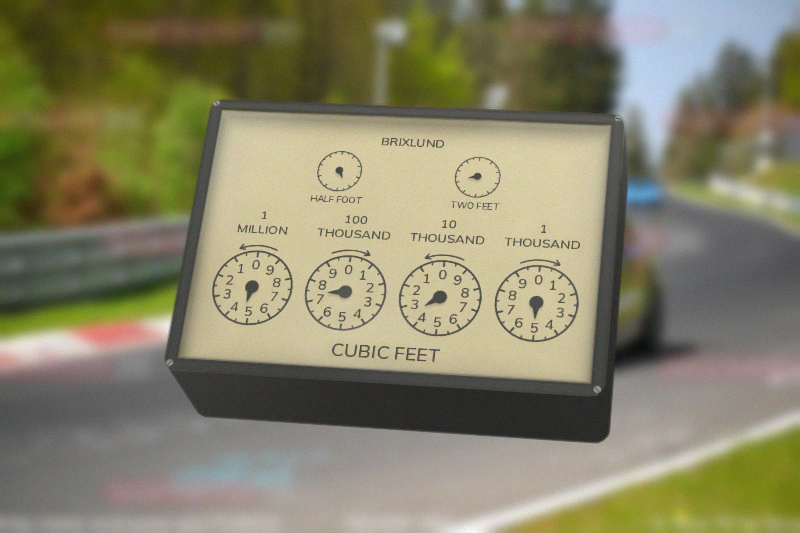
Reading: 473500; ft³
